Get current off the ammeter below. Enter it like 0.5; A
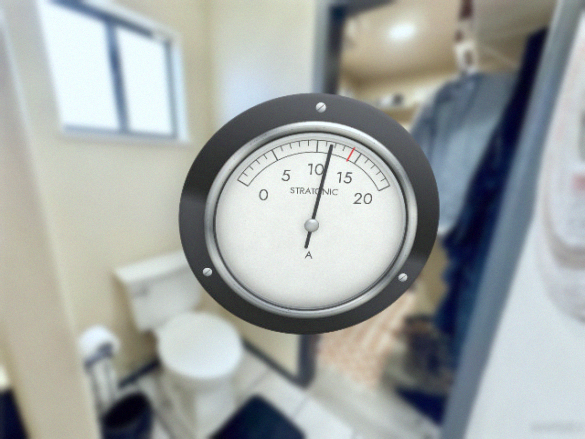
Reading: 11.5; A
